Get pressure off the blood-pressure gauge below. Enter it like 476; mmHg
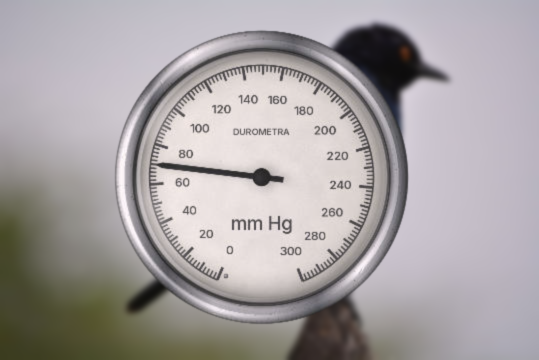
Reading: 70; mmHg
